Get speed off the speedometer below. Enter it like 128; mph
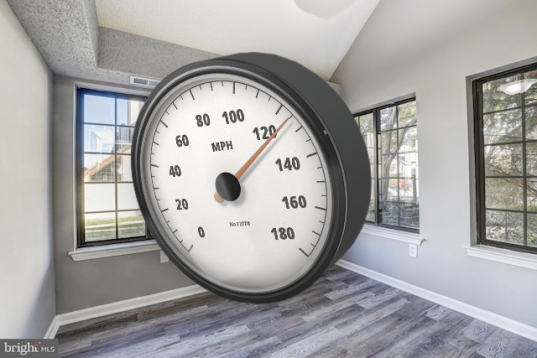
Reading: 125; mph
